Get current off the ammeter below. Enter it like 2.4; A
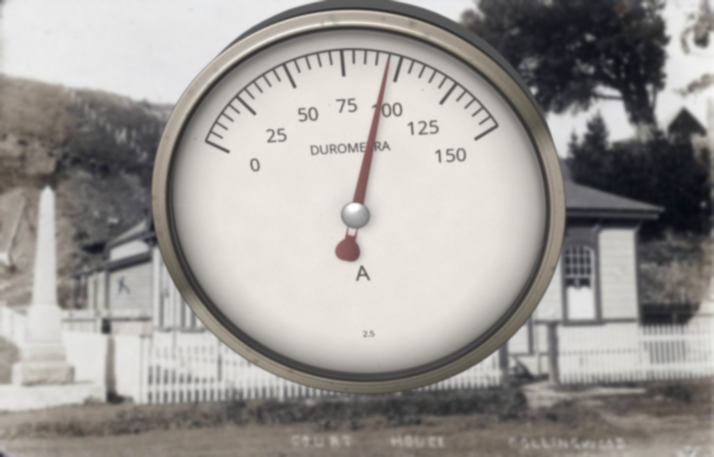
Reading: 95; A
